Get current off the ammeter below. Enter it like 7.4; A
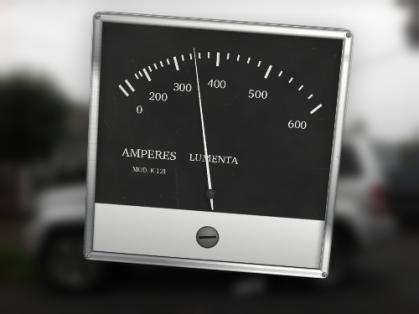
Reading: 350; A
